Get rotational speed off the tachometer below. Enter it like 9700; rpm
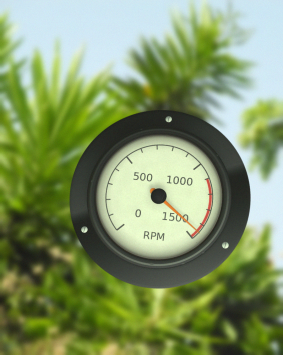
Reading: 1450; rpm
